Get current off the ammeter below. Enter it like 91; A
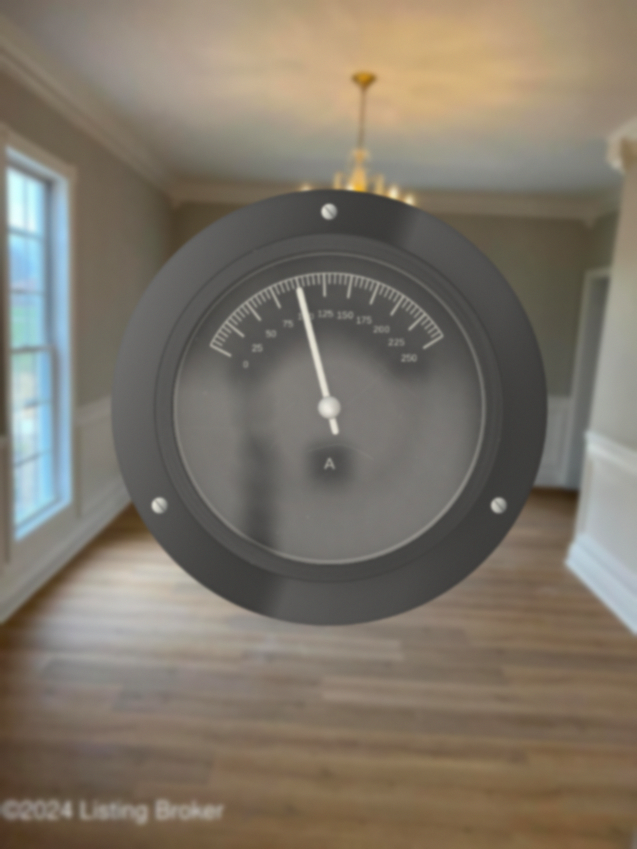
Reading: 100; A
